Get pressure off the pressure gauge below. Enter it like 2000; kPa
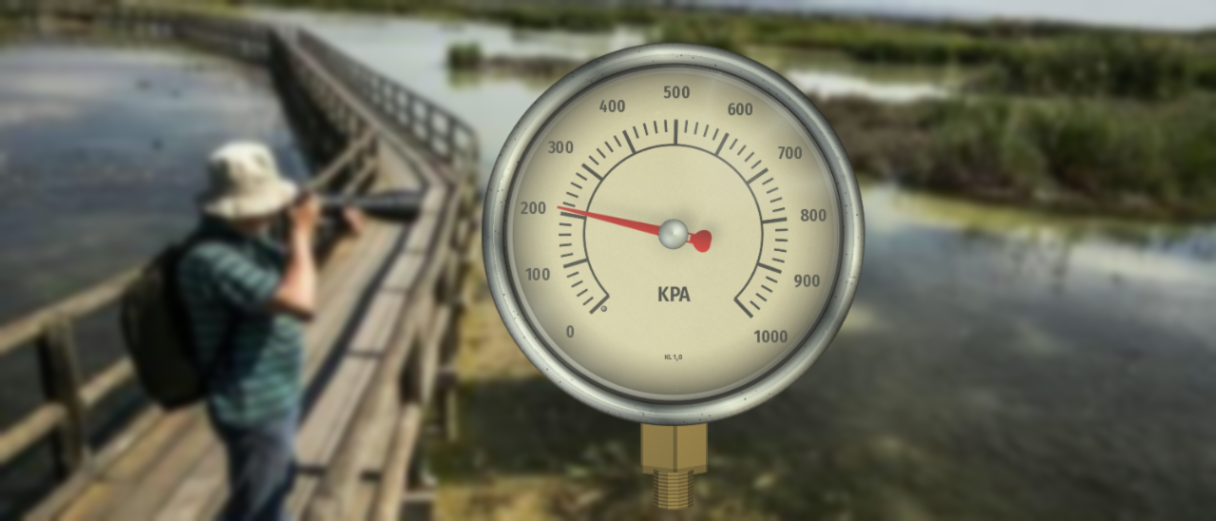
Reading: 210; kPa
